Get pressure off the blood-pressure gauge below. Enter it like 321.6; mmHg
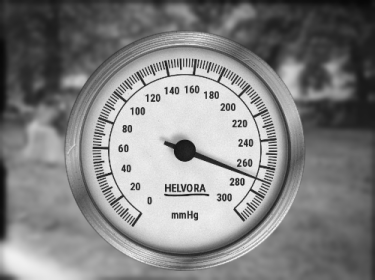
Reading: 270; mmHg
